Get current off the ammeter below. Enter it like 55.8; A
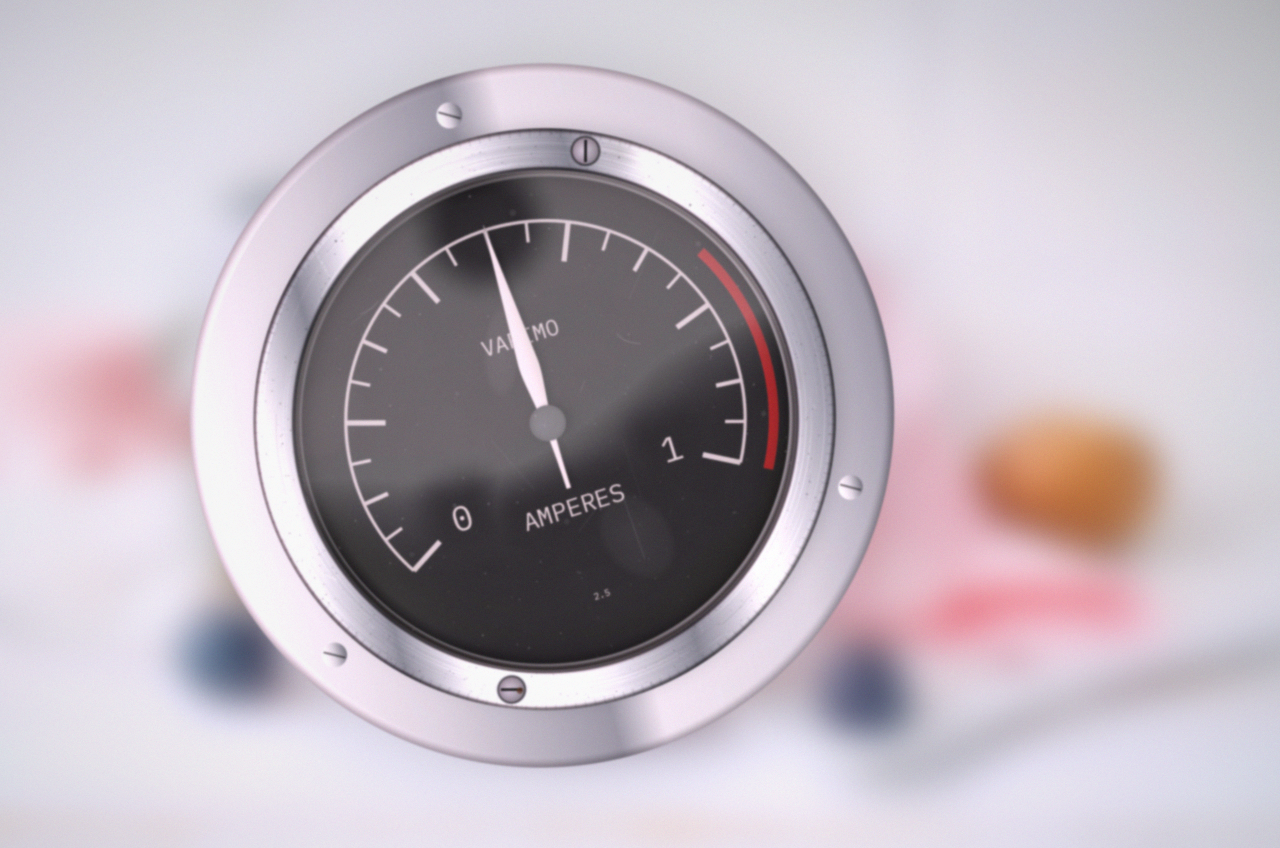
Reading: 0.5; A
